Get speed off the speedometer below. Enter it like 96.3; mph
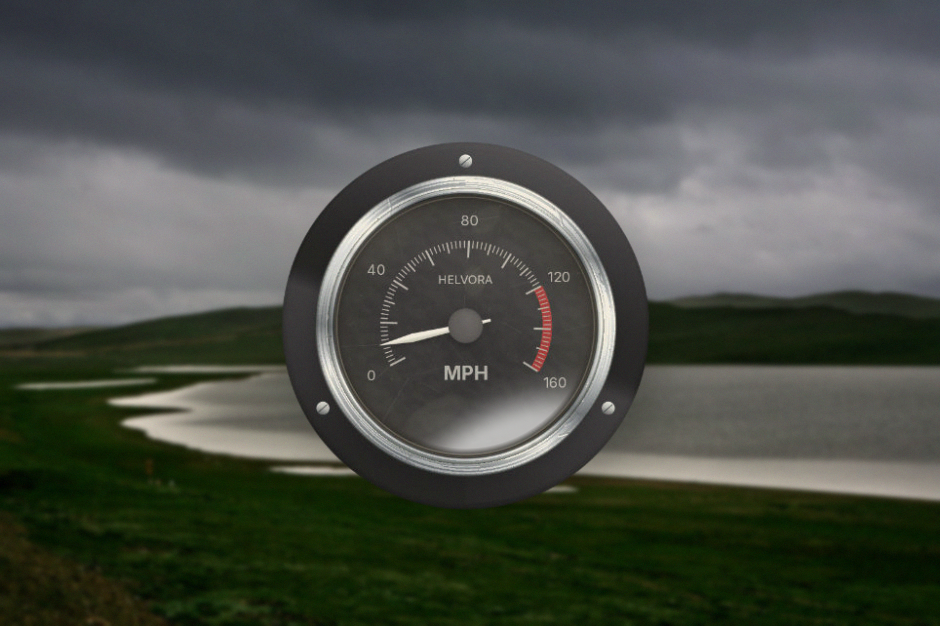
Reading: 10; mph
